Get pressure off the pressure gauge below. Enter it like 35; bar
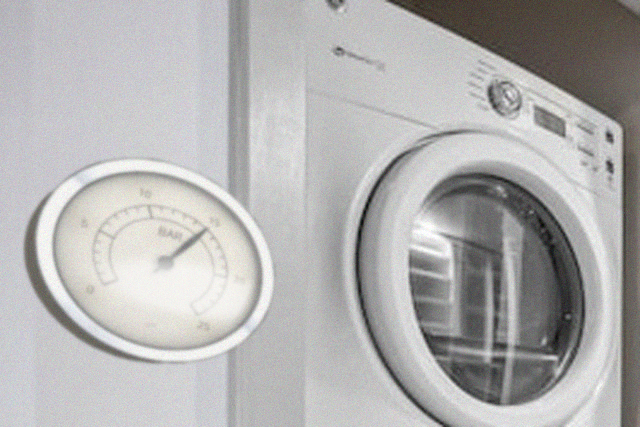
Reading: 15; bar
